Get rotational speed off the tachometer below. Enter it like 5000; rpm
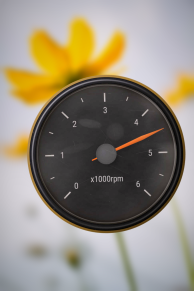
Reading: 4500; rpm
